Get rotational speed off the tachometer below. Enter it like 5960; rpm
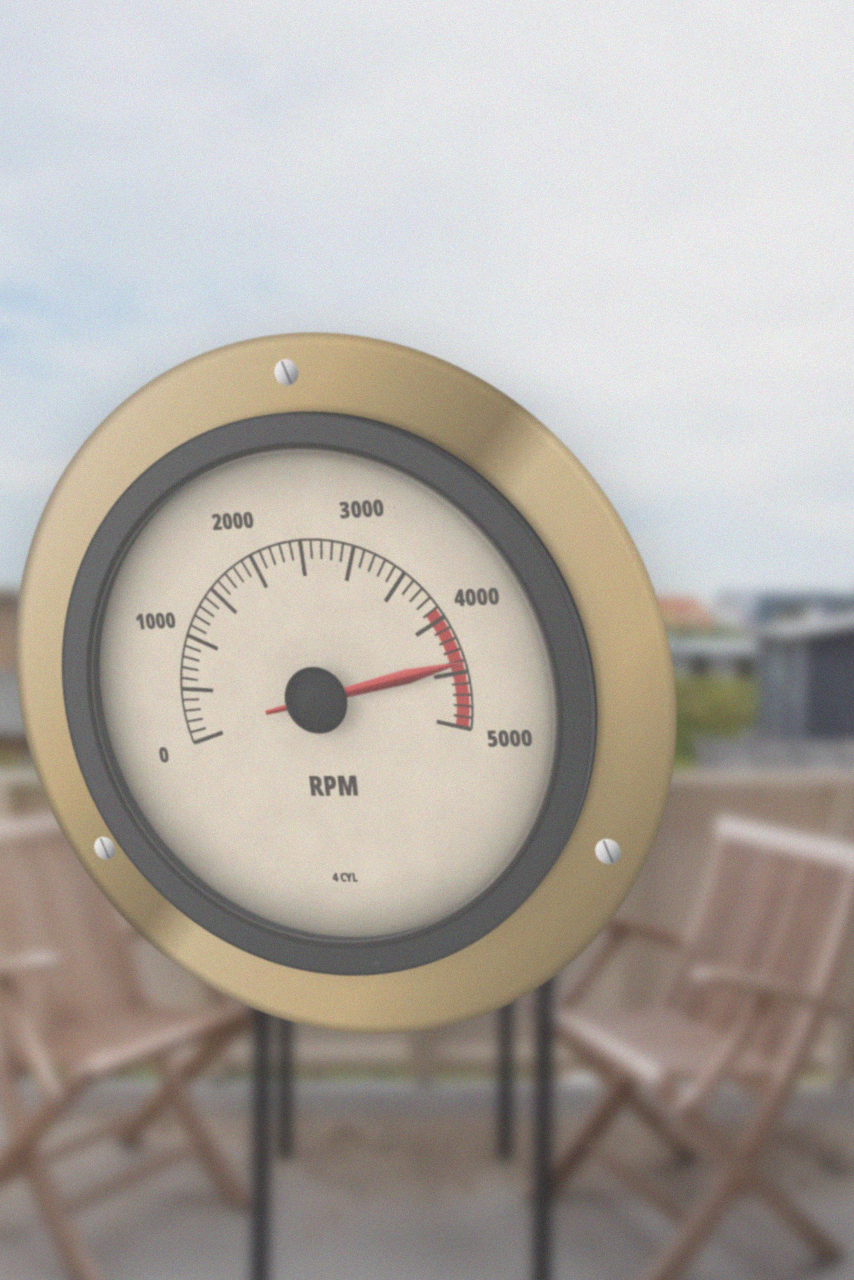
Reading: 4400; rpm
